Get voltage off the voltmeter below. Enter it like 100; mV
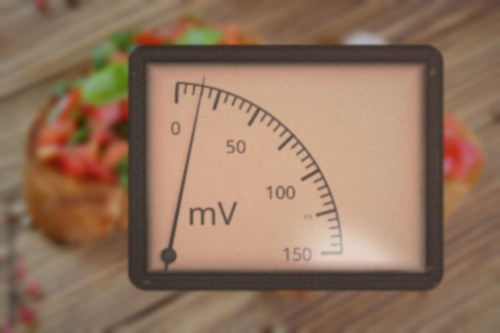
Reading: 15; mV
